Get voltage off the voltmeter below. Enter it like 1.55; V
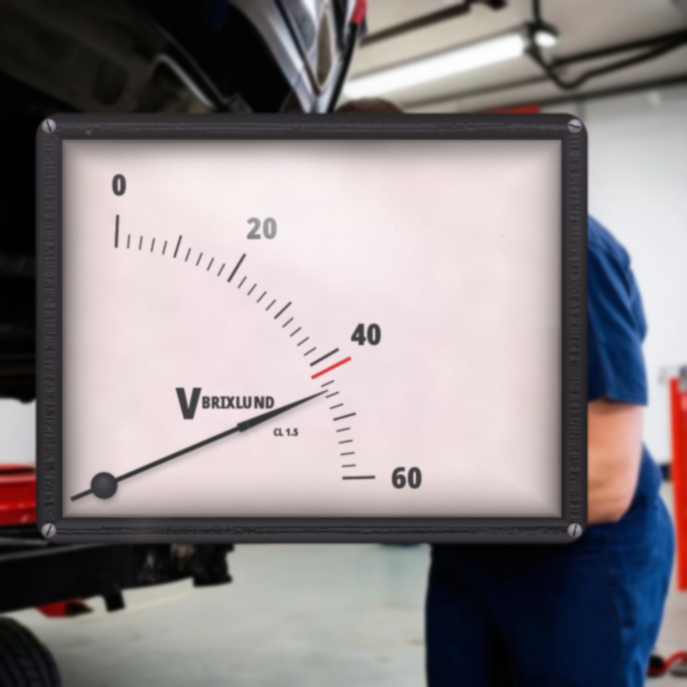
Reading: 45; V
